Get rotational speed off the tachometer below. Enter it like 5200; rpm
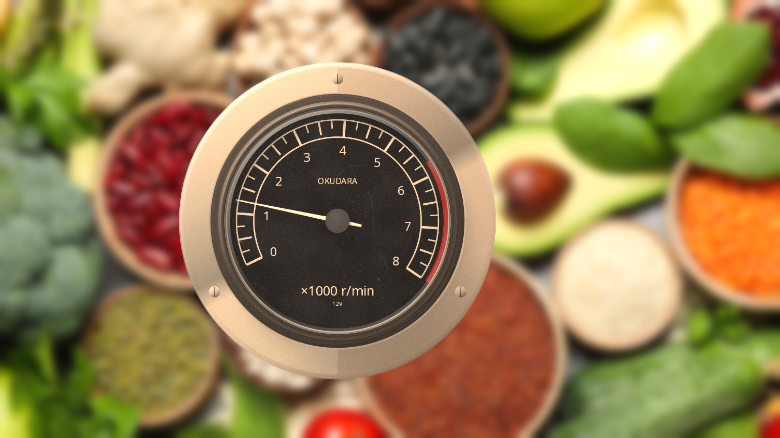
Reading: 1250; rpm
